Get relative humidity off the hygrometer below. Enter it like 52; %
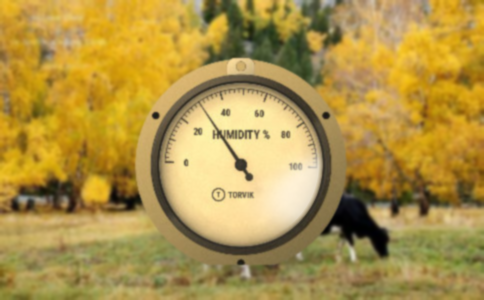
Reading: 30; %
